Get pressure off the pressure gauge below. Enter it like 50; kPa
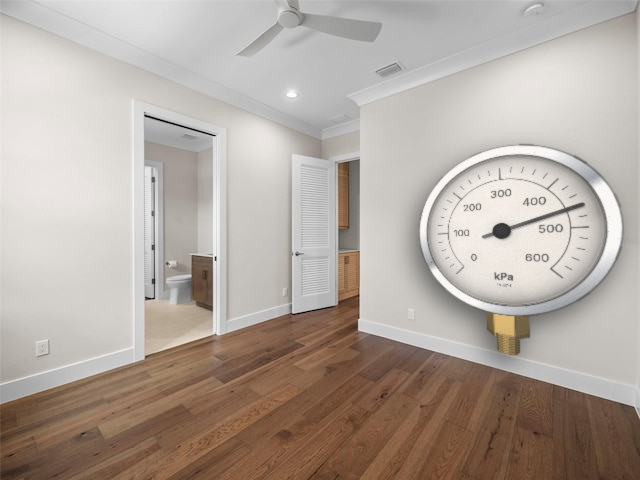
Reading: 460; kPa
